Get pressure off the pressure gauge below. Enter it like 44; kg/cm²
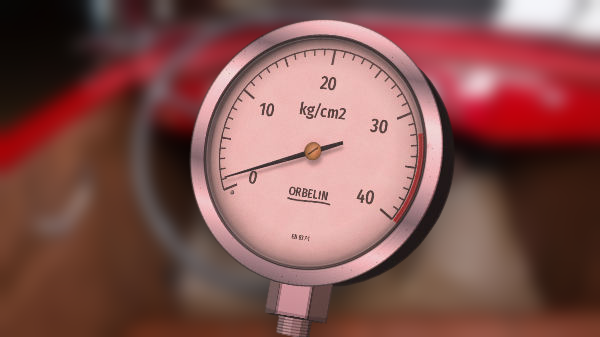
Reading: 1; kg/cm²
